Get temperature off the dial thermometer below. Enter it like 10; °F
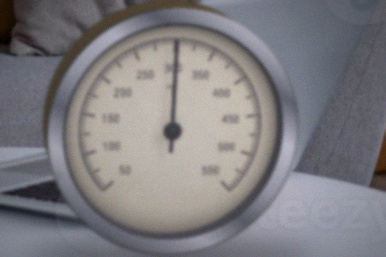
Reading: 300; °F
